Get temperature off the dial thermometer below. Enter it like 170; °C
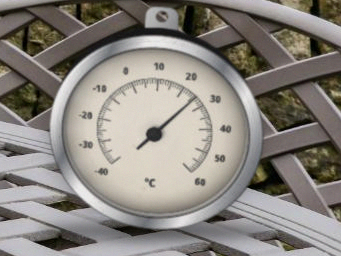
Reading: 25; °C
